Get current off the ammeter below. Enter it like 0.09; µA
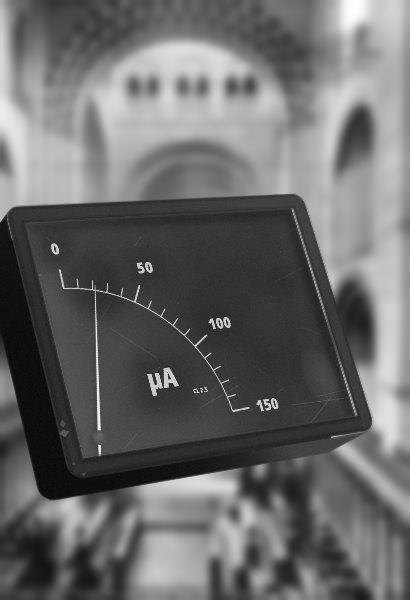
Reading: 20; µA
